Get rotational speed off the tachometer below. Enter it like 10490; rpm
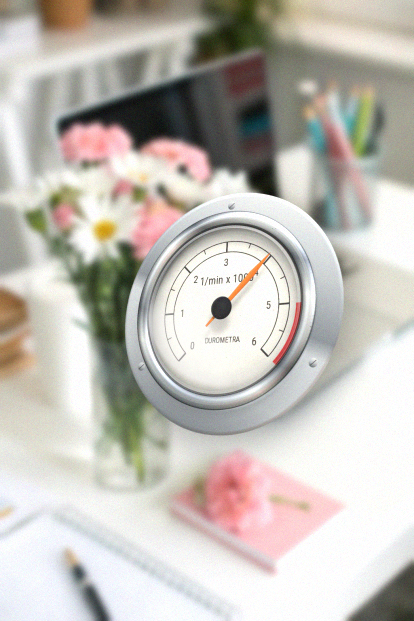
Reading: 4000; rpm
